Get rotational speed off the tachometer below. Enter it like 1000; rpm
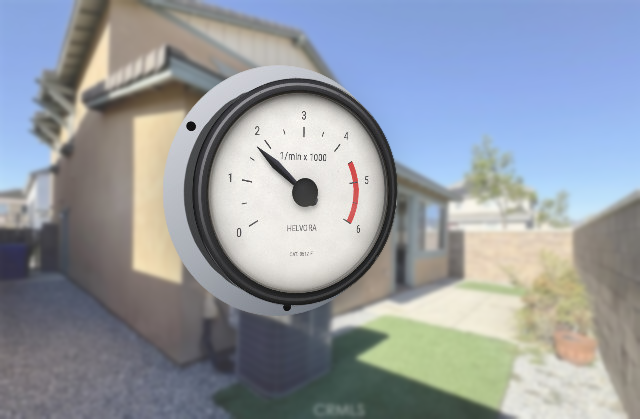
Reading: 1750; rpm
